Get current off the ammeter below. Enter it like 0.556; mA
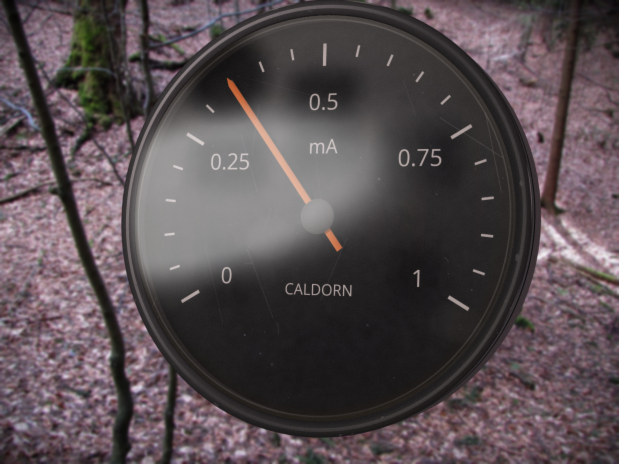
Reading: 0.35; mA
